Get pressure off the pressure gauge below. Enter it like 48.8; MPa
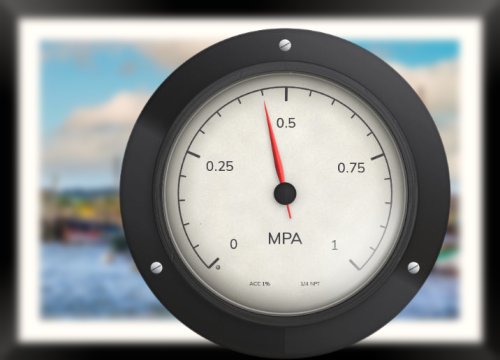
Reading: 0.45; MPa
